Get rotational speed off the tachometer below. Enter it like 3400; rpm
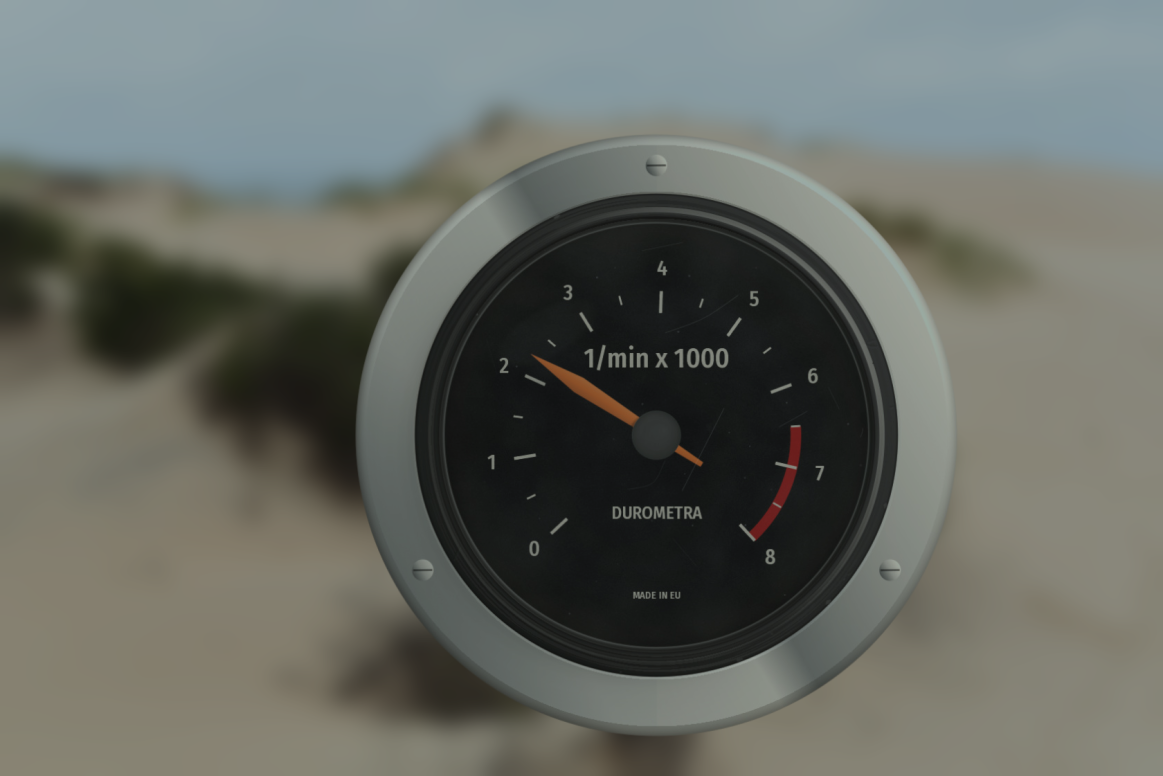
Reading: 2250; rpm
